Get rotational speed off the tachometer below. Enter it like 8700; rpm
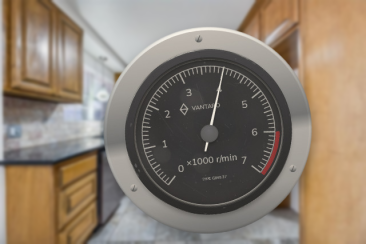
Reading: 4000; rpm
